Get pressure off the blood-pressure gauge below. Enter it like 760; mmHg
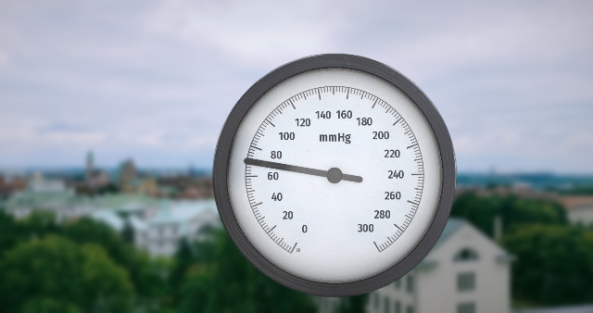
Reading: 70; mmHg
